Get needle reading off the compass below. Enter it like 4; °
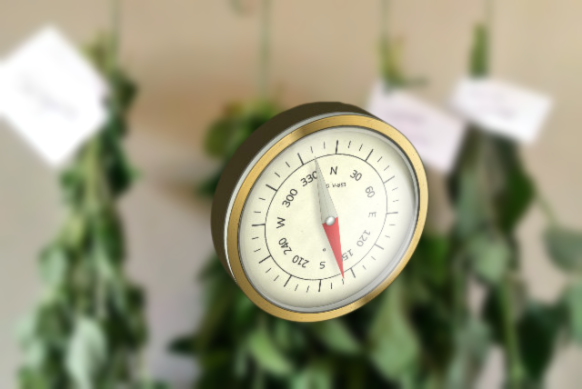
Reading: 160; °
